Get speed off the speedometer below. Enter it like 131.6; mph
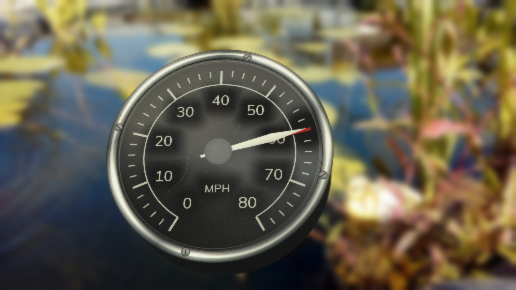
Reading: 60; mph
